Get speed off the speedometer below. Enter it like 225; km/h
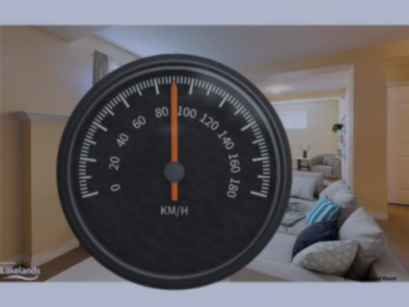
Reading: 90; km/h
